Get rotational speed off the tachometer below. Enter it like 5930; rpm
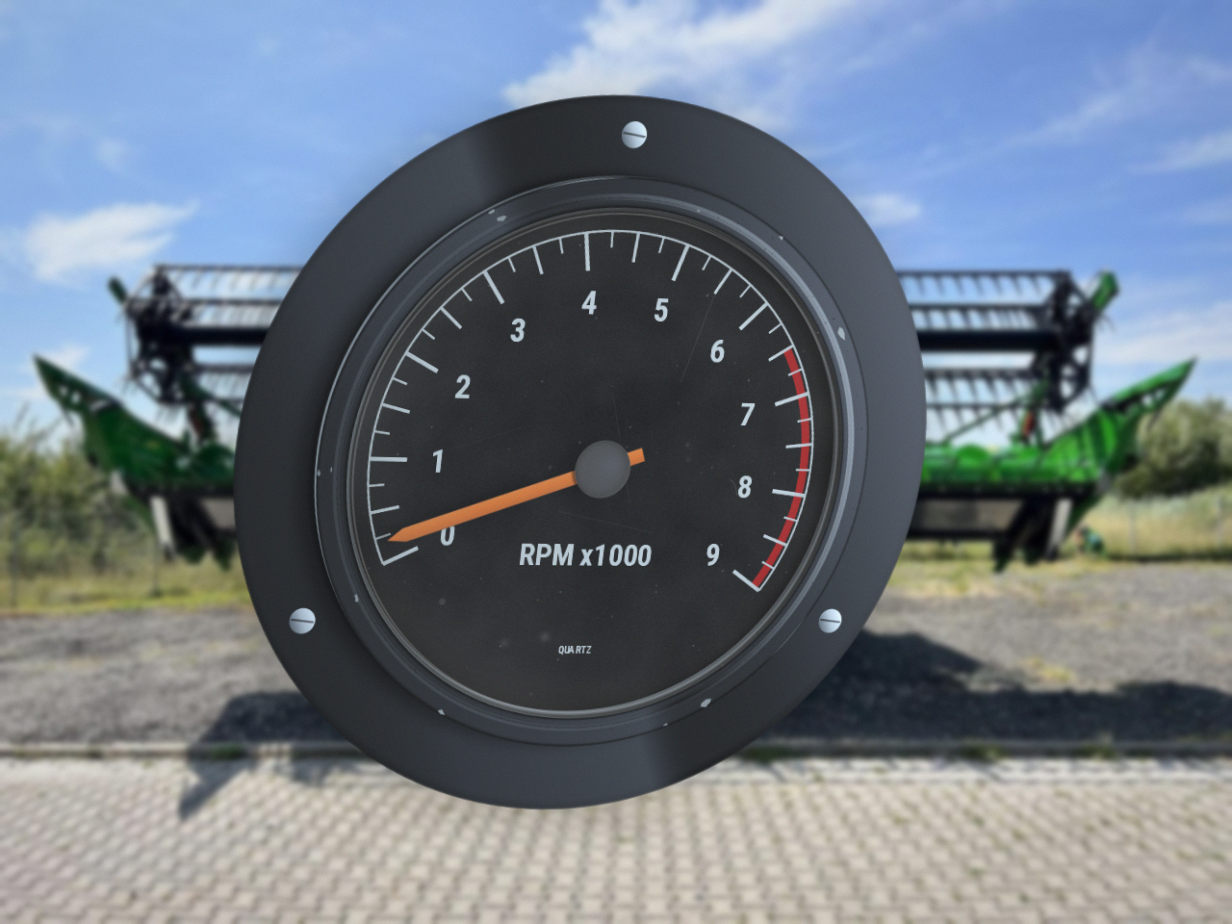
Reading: 250; rpm
